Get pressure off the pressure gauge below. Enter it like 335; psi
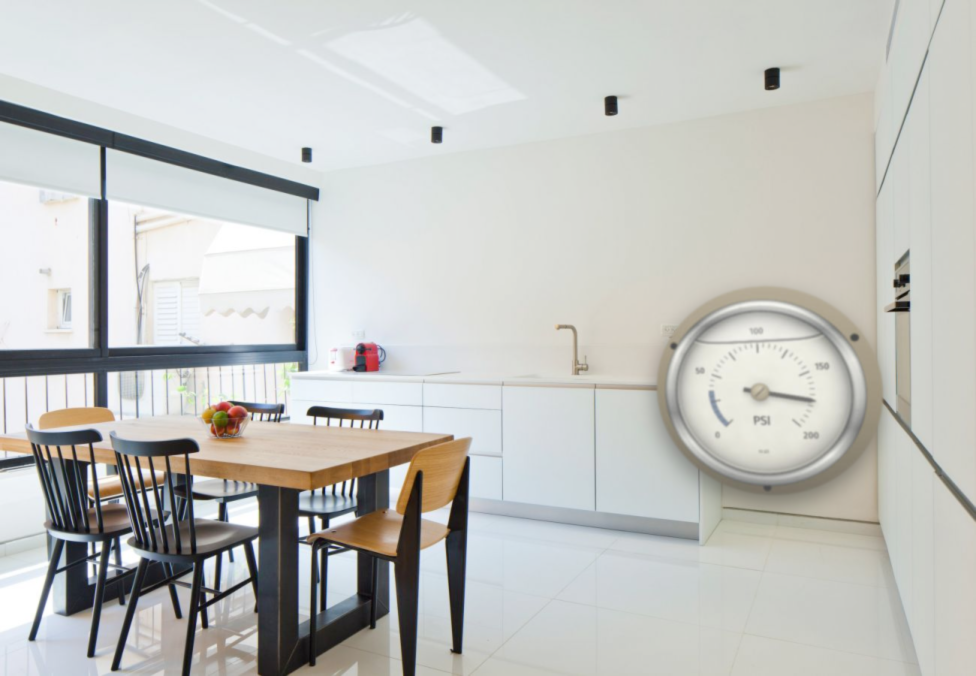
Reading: 175; psi
